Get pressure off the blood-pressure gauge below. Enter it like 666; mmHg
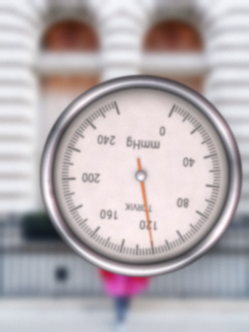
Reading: 120; mmHg
